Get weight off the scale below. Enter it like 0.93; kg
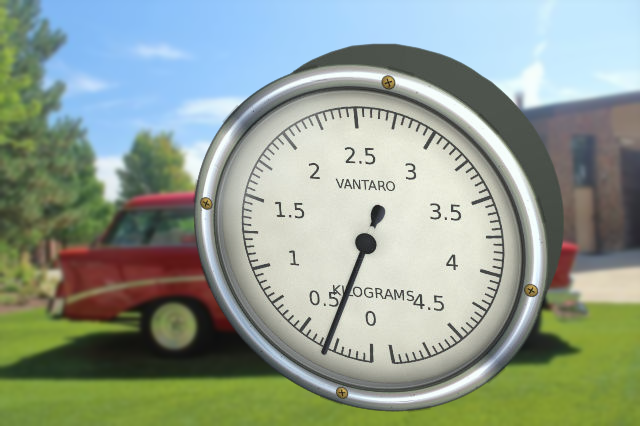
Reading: 0.3; kg
